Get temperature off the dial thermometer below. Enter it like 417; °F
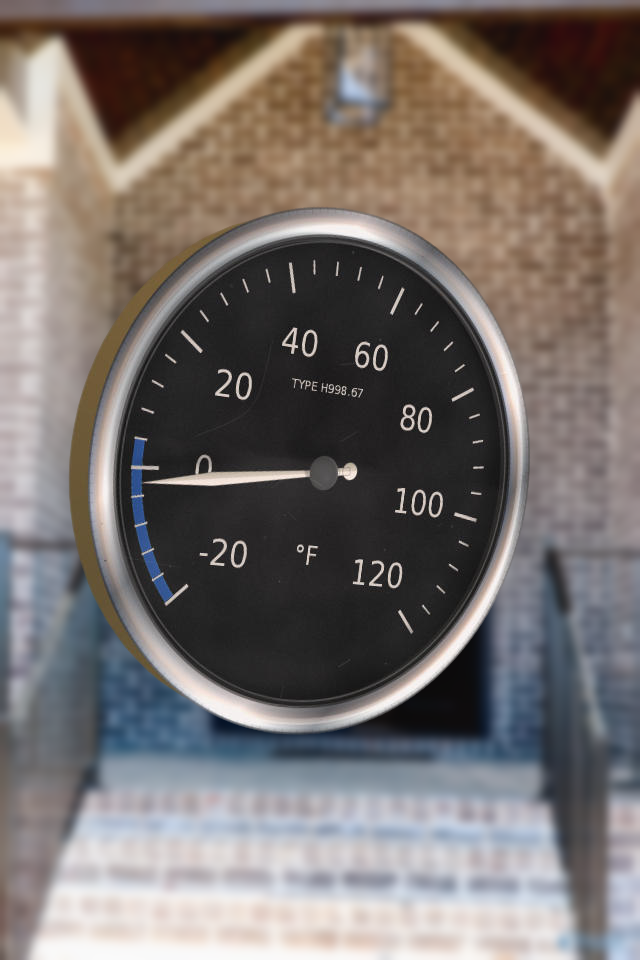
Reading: -2; °F
